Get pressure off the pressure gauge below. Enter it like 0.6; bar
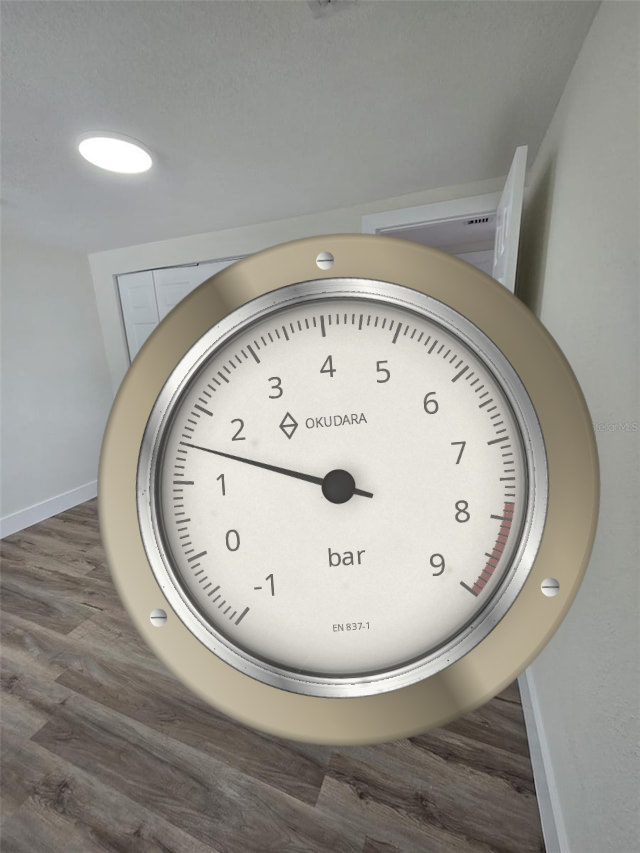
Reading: 1.5; bar
